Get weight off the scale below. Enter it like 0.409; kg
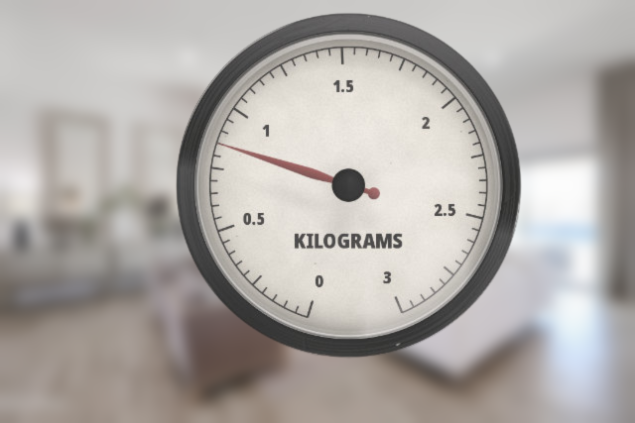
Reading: 0.85; kg
